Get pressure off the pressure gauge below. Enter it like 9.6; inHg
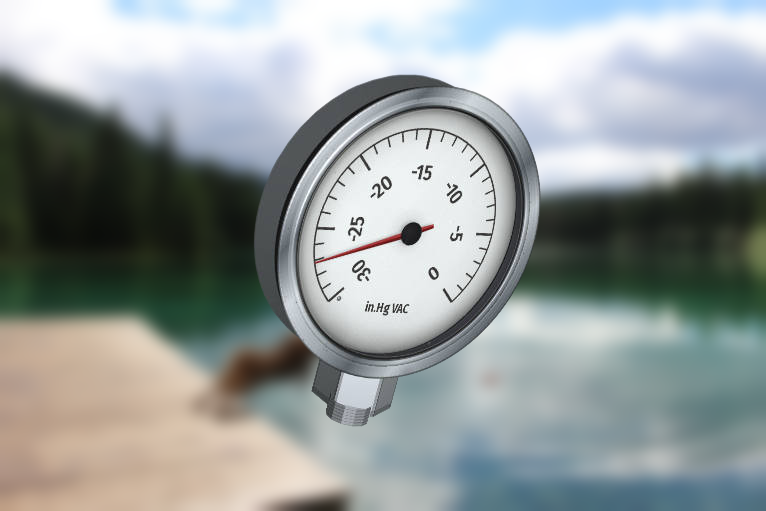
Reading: -27; inHg
